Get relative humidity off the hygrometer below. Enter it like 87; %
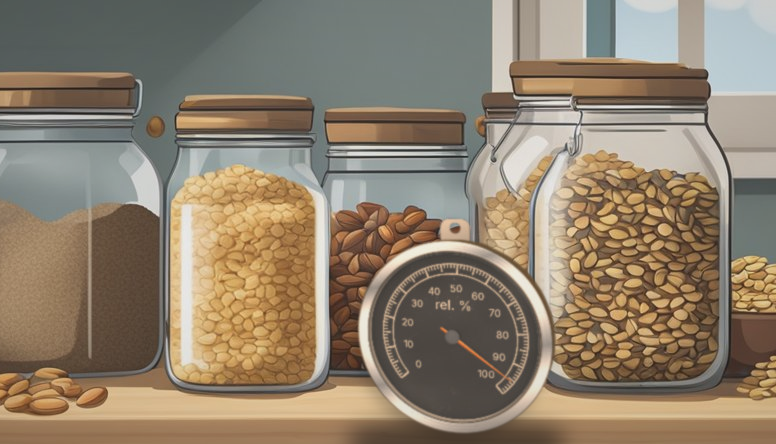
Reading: 95; %
